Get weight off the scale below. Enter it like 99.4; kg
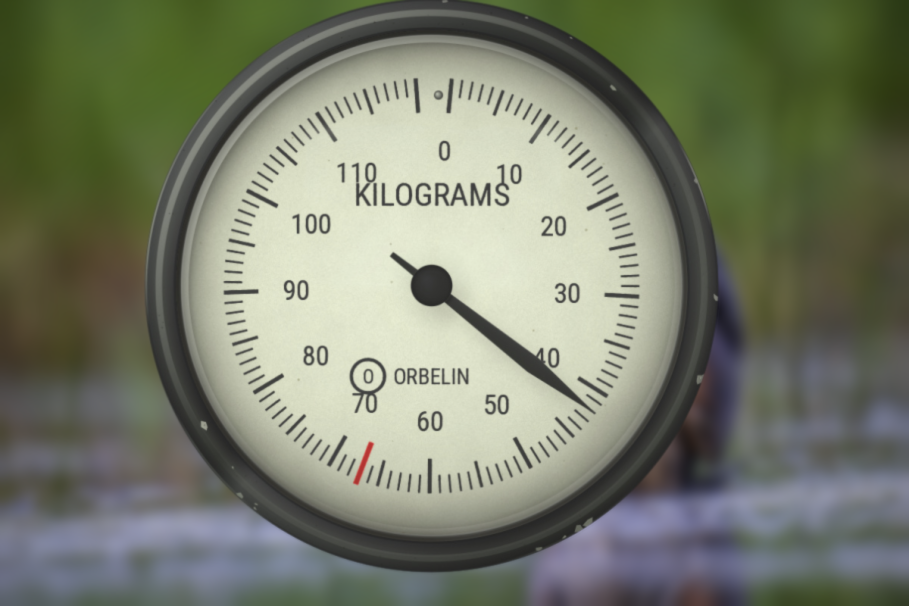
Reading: 42; kg
